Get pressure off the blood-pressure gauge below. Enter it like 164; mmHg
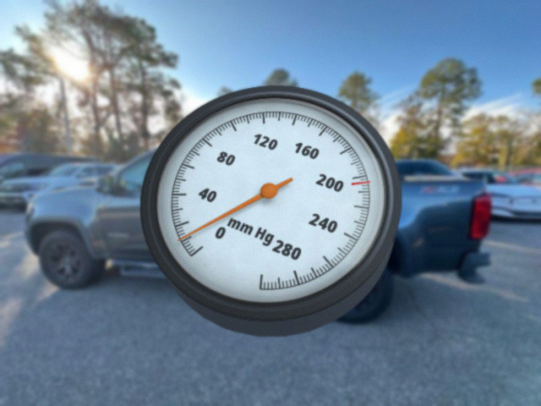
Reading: 10; mmHg
